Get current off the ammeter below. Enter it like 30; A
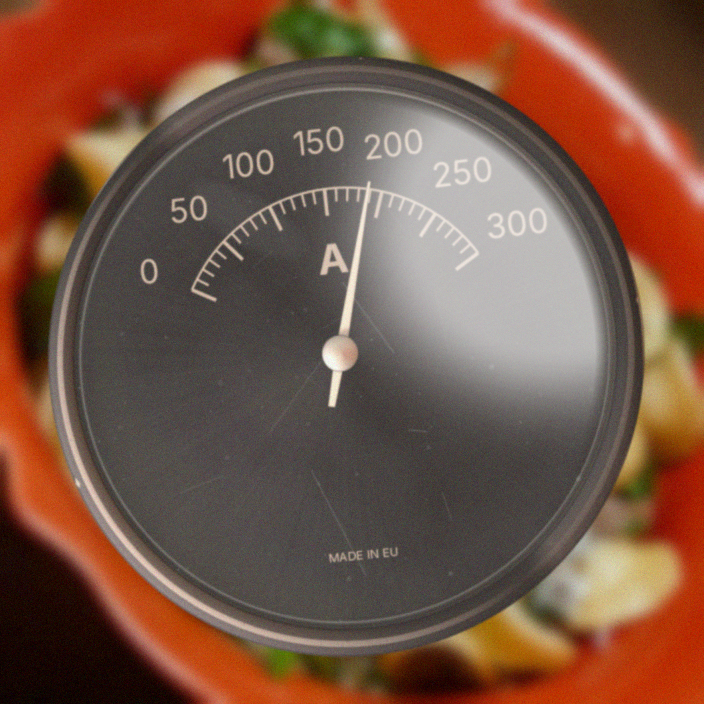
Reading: 190; A
